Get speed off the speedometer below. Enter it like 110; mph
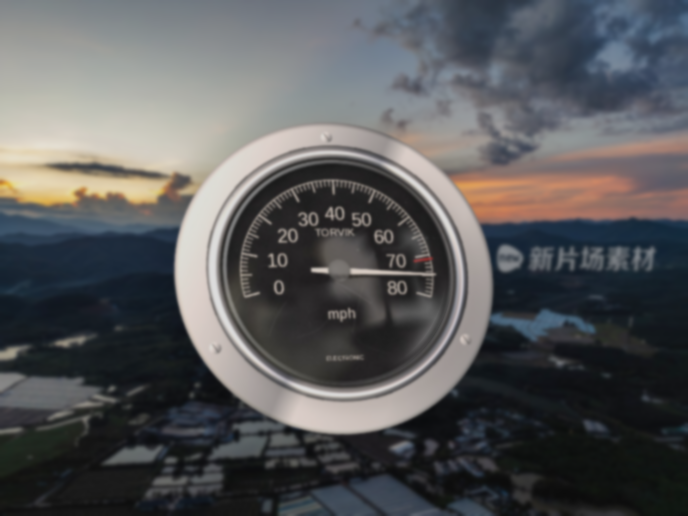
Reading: 75; mph
